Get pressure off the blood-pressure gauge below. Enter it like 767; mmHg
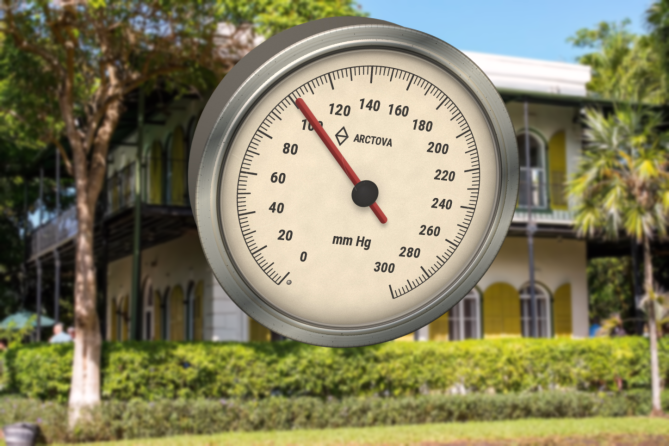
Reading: 102; mmHg
